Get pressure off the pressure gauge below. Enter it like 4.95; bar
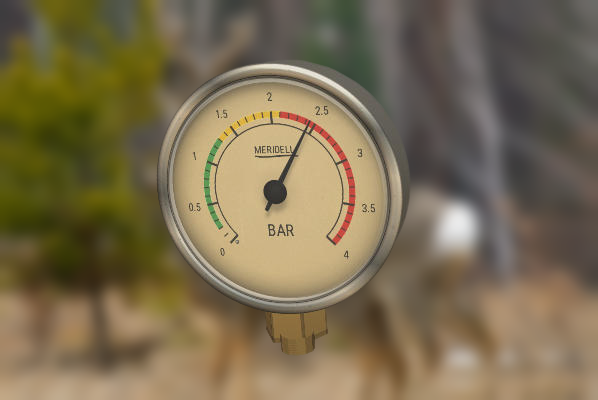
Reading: 2.45; bar
